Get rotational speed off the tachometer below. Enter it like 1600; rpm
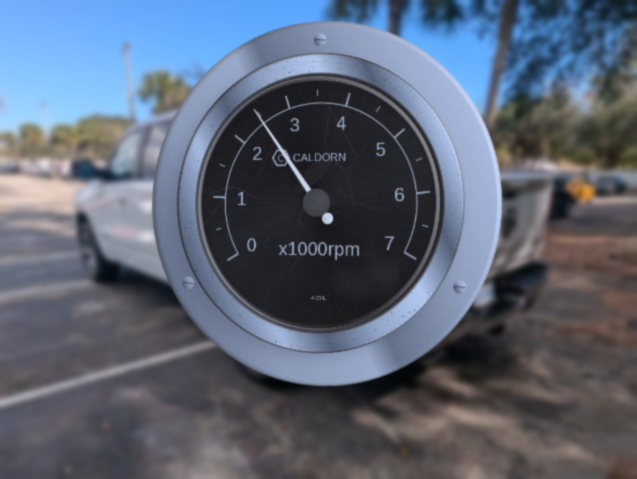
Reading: 2500; rpm
